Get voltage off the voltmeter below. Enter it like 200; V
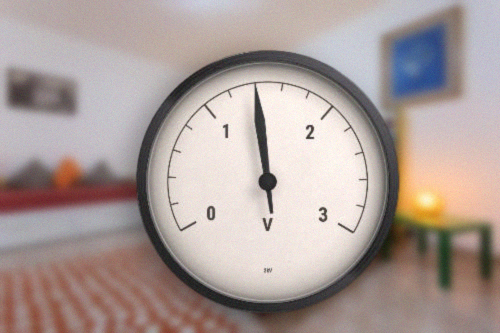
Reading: 1.4; V
